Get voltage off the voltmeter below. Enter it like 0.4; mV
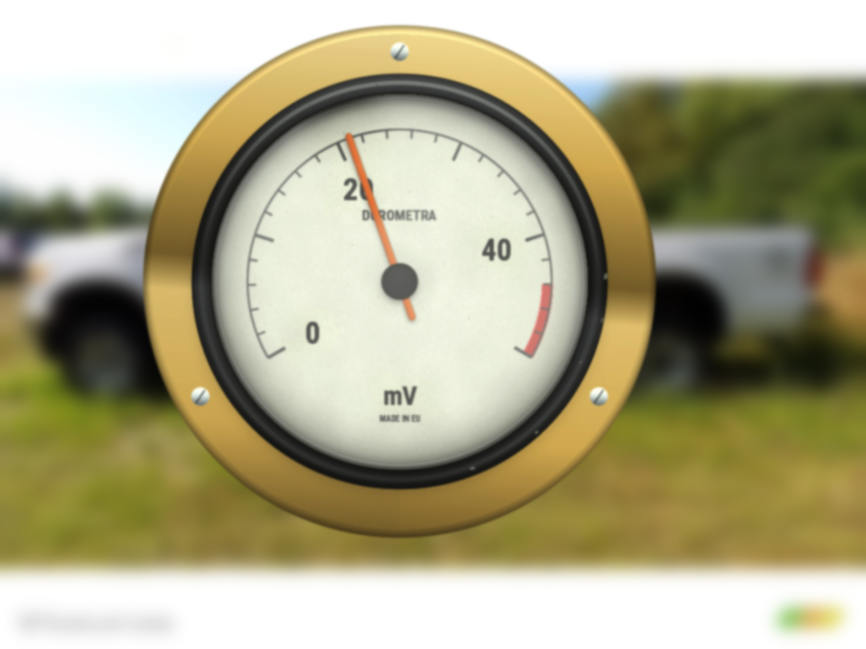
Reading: 21; mV
